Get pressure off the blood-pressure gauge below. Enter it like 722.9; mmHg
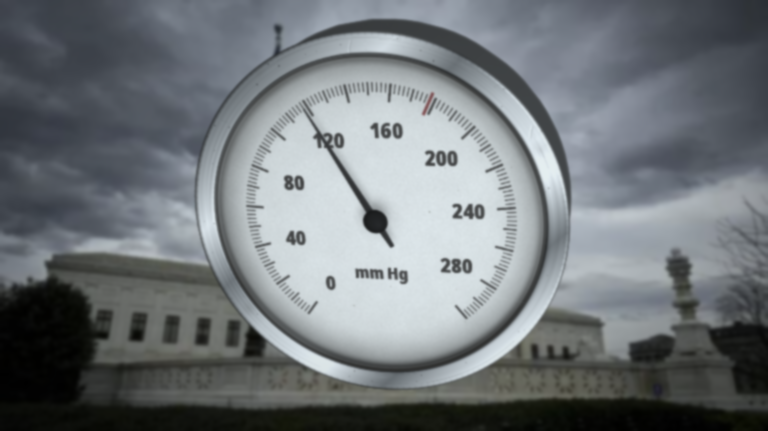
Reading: 120; mmHg
